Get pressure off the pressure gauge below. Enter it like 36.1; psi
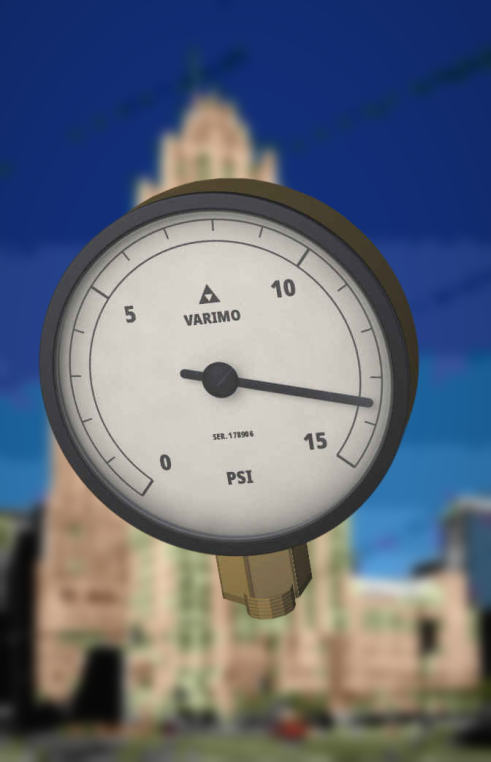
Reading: 13.5; psi
